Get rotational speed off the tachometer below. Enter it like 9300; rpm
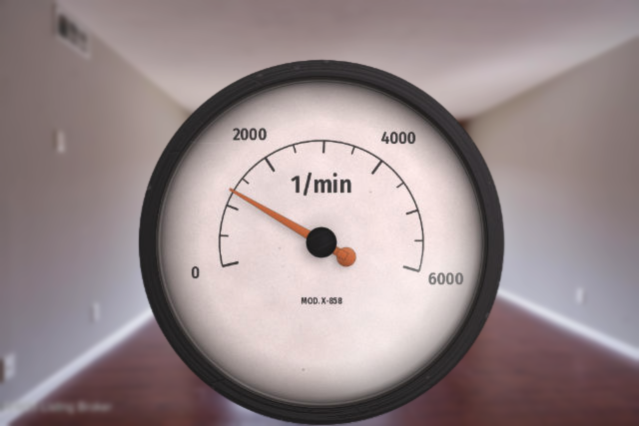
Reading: 1250; rpm
